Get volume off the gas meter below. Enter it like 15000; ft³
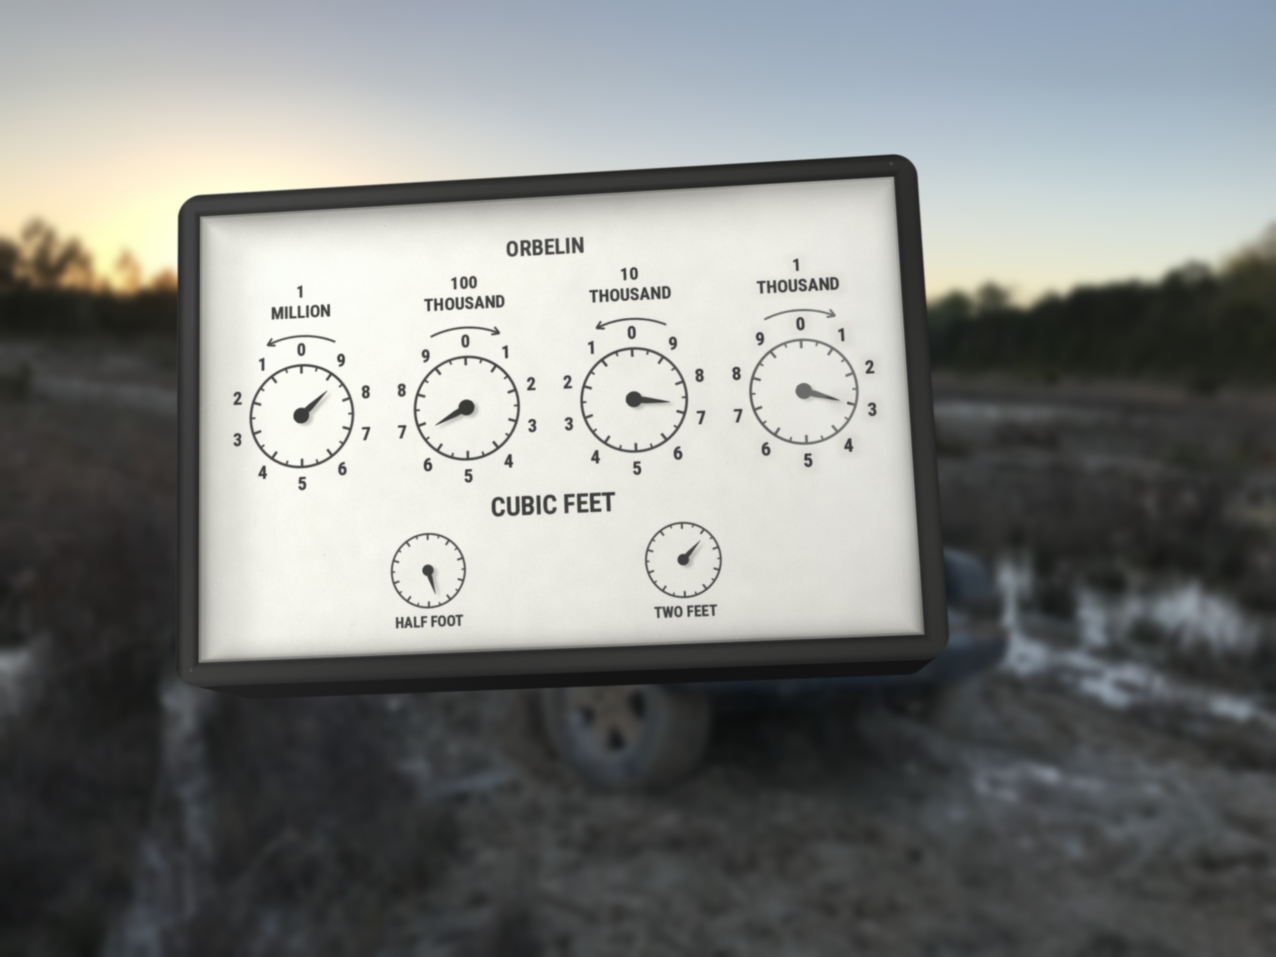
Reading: 867300; ft³
